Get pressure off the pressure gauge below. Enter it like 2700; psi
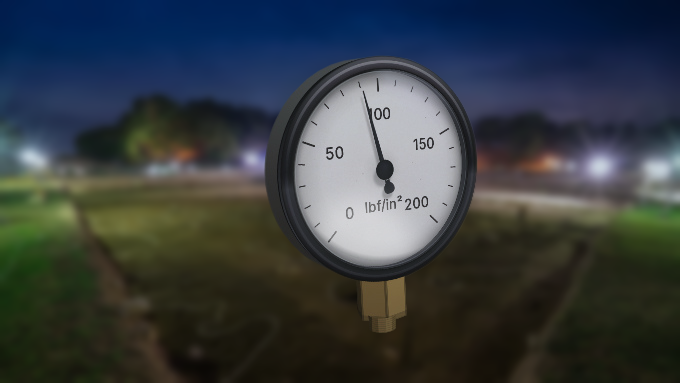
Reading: 90; psi
